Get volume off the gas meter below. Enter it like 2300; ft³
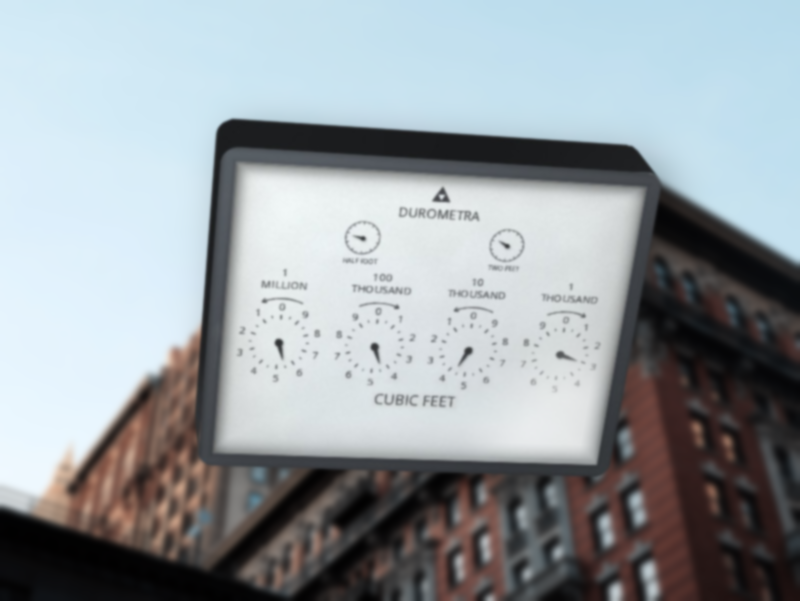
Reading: 544300; ft³
